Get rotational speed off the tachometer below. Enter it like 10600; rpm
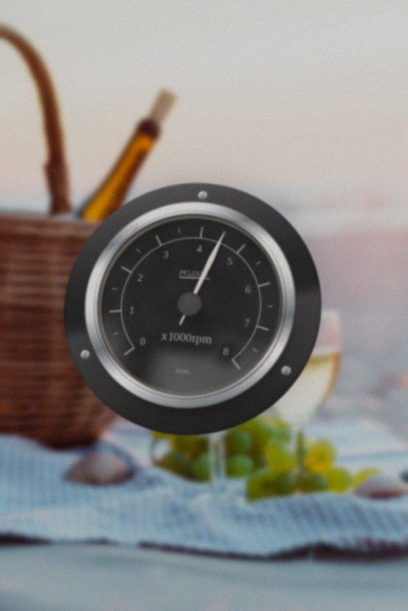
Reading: 4500; rpm
